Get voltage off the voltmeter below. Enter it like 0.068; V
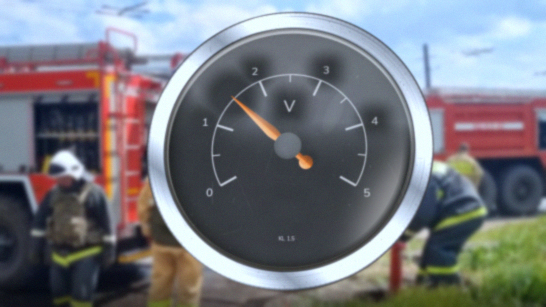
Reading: 1.5; V
